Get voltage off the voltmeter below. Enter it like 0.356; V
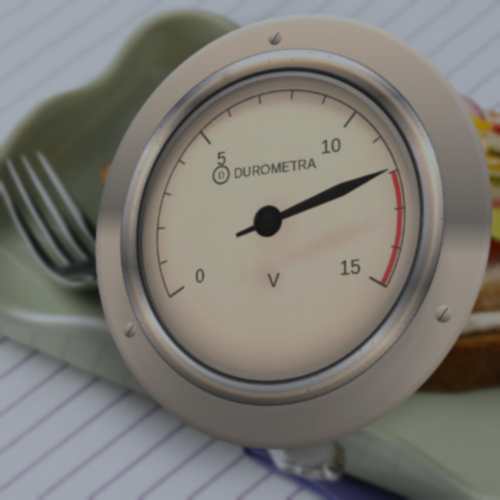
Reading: 12; V
